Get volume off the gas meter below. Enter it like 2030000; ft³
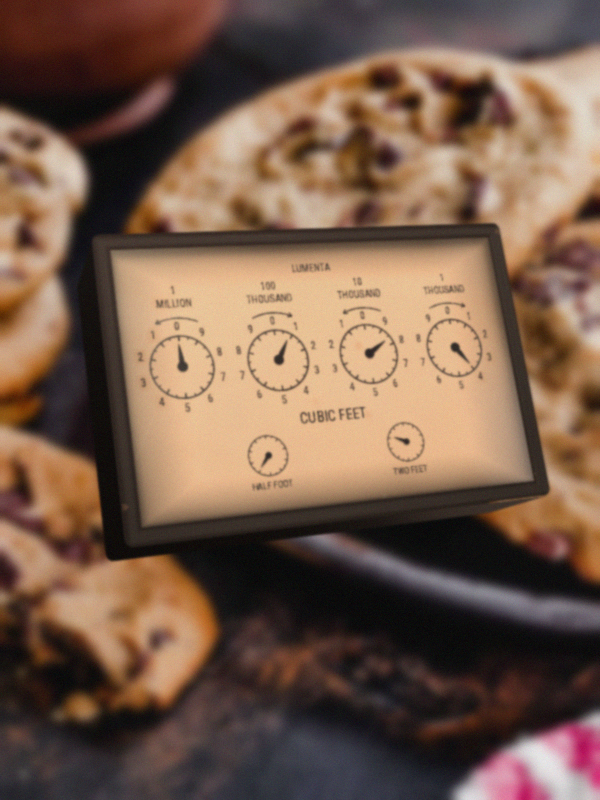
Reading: 8400; ft³
